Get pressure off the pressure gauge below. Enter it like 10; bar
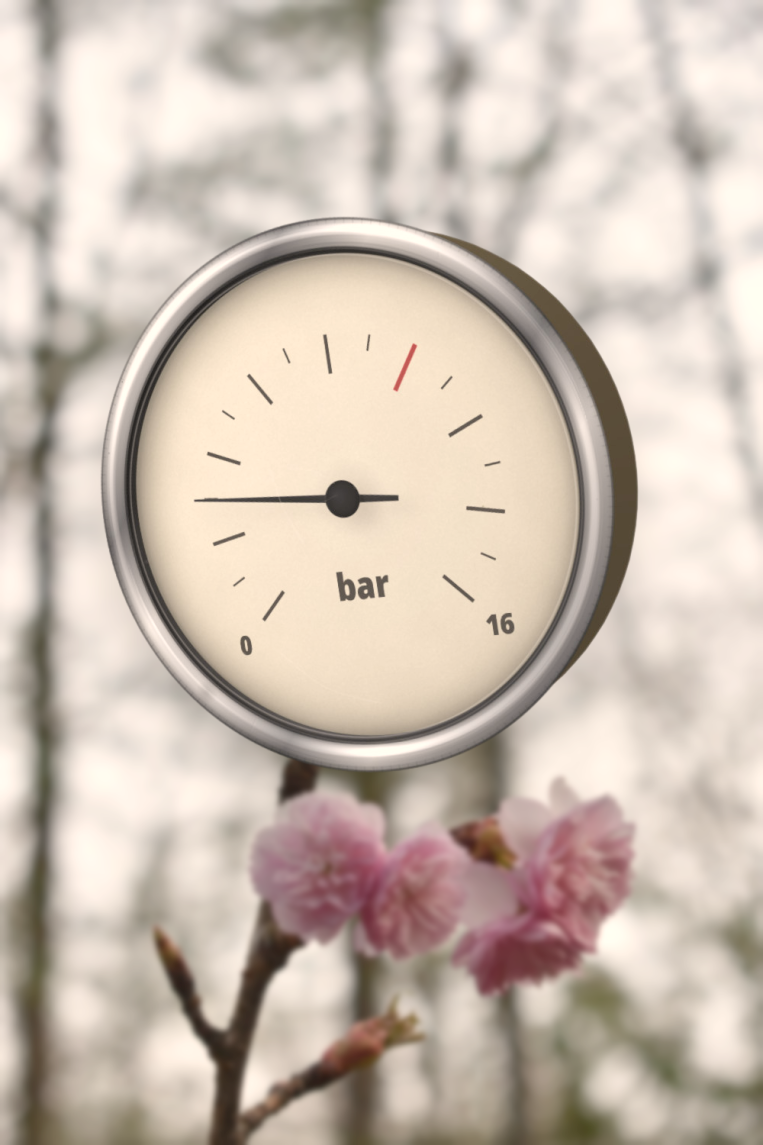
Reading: 3; bar
